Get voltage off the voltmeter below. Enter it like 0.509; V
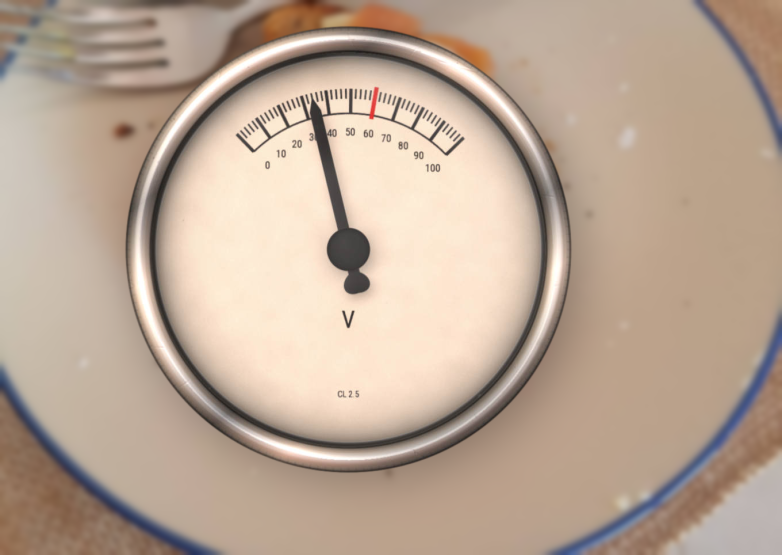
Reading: 34; V
